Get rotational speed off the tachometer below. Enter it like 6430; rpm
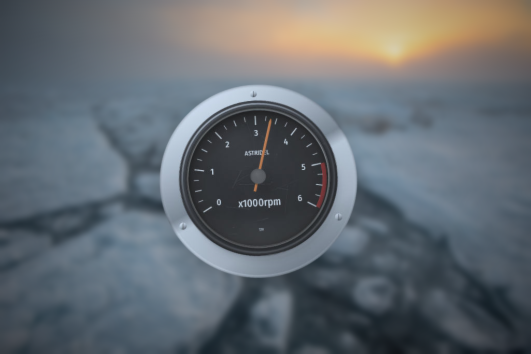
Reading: 3375; rpm
